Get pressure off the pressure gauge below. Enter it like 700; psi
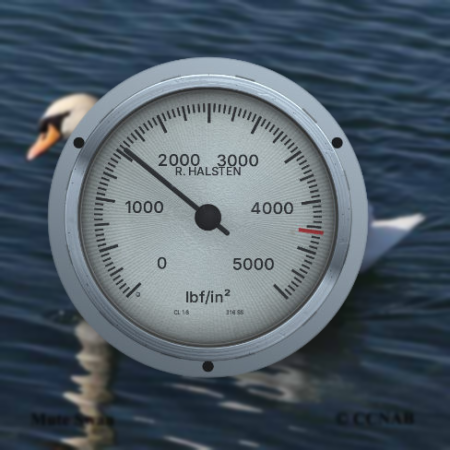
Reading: 1550; psi
